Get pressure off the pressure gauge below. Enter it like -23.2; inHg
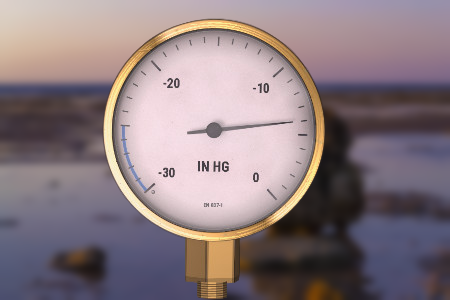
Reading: -6; inHg
